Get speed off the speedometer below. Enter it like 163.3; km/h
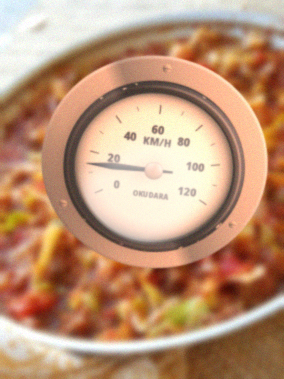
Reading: 15; km/h
